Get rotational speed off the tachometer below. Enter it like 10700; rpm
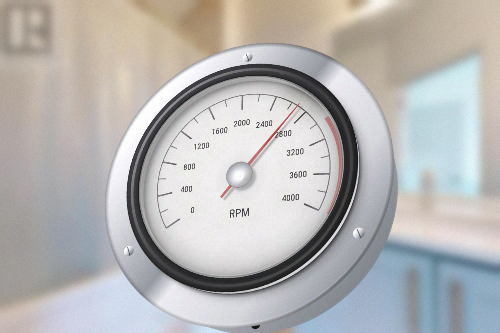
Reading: 2700; rpm
